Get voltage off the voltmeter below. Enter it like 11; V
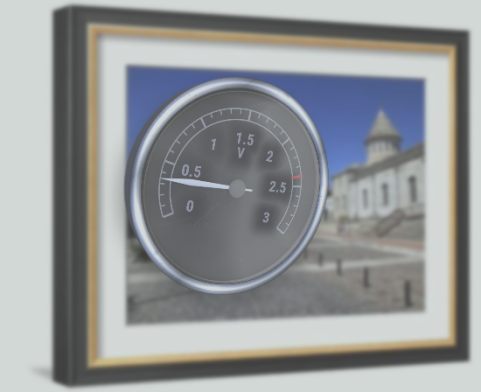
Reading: 0.35; V
